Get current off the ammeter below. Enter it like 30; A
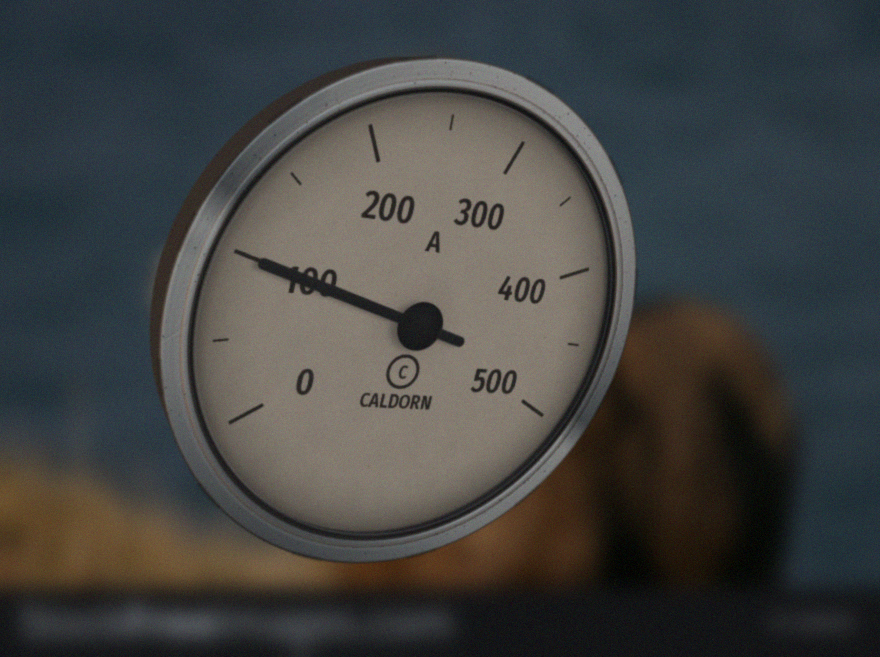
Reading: 100; A
